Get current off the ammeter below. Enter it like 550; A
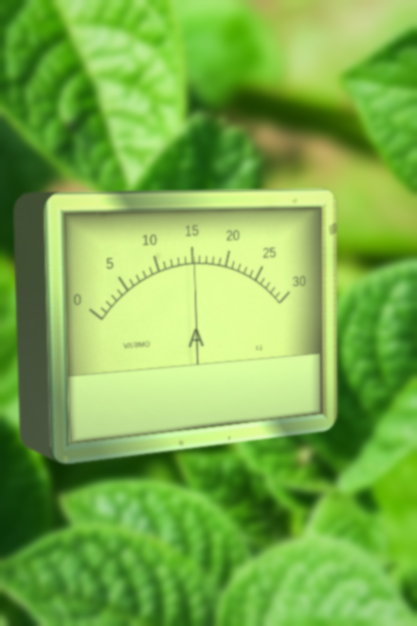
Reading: 15; A
